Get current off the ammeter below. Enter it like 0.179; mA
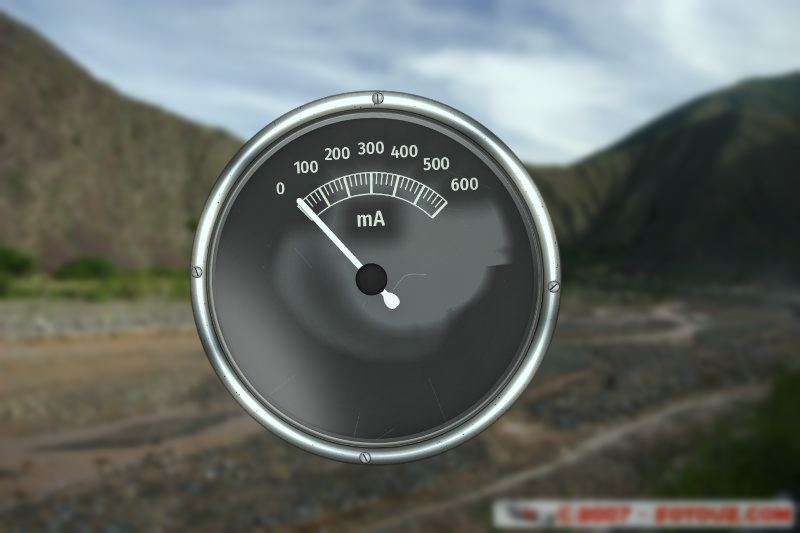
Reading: 20; mA
